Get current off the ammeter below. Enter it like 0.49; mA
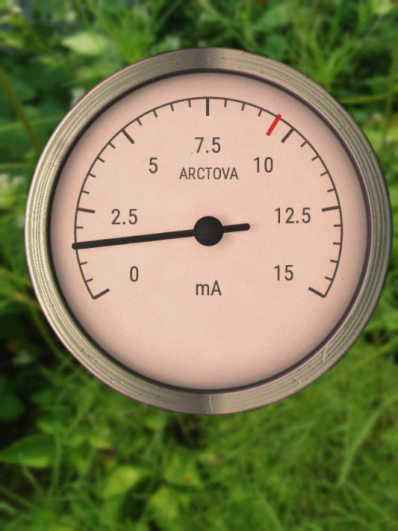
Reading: 1.5; mA
